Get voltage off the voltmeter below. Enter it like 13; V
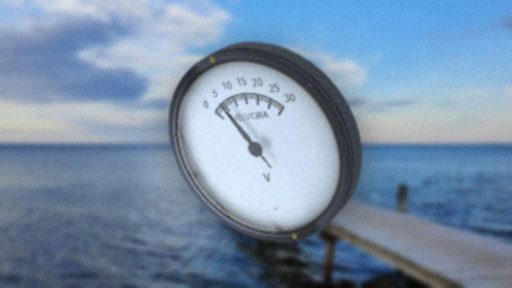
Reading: 5; V
